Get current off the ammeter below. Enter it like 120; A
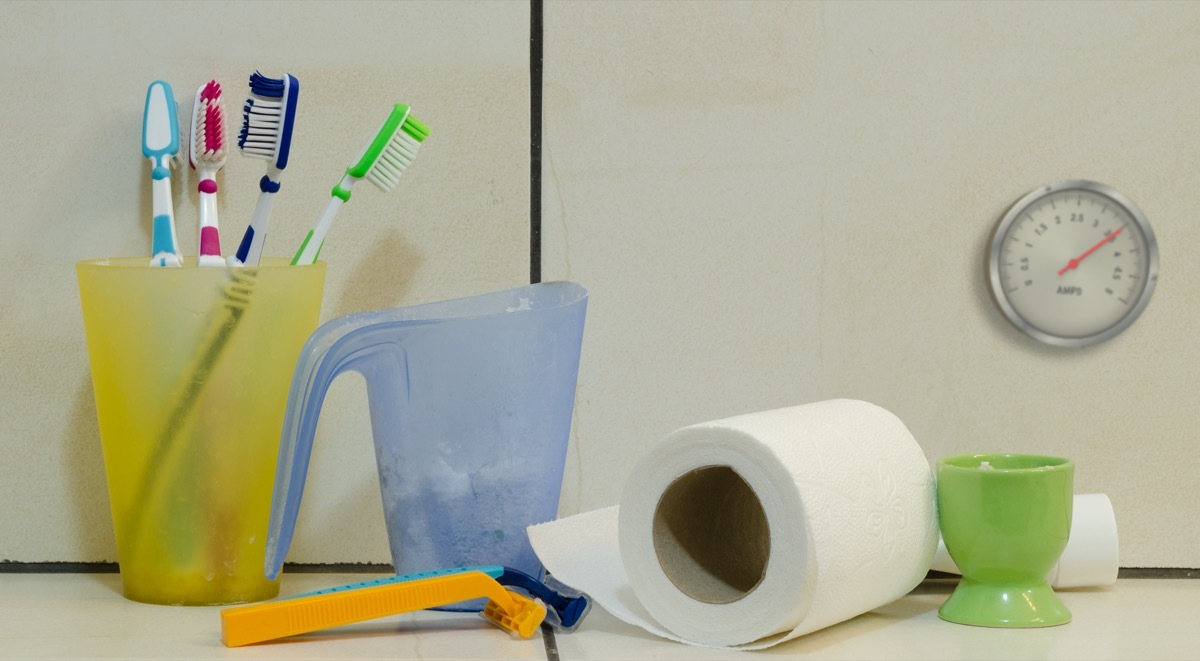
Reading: 3.5; A
